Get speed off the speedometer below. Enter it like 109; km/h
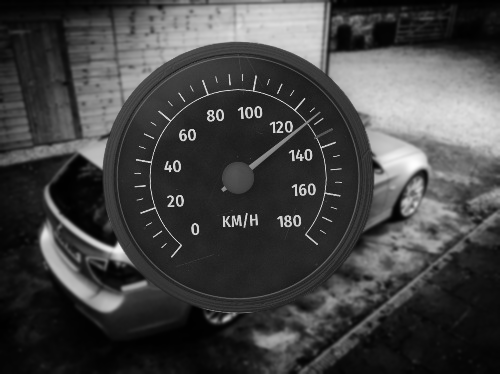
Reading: 127.5; km/h
